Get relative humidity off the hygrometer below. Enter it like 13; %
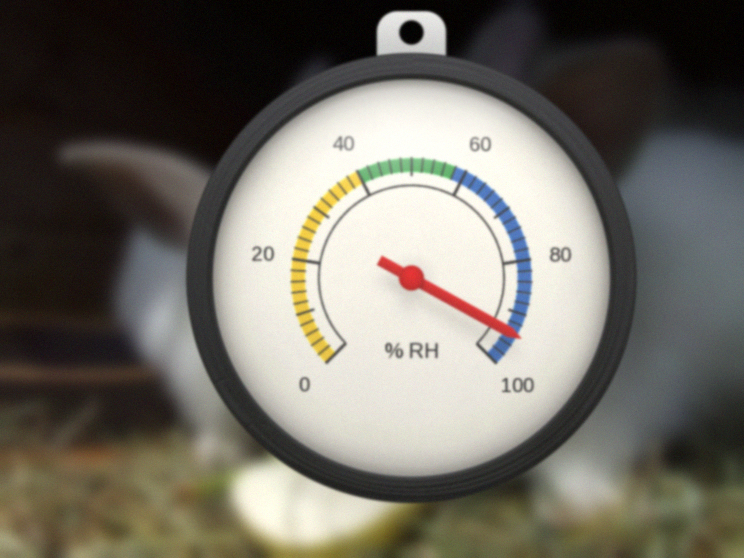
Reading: 94; %
